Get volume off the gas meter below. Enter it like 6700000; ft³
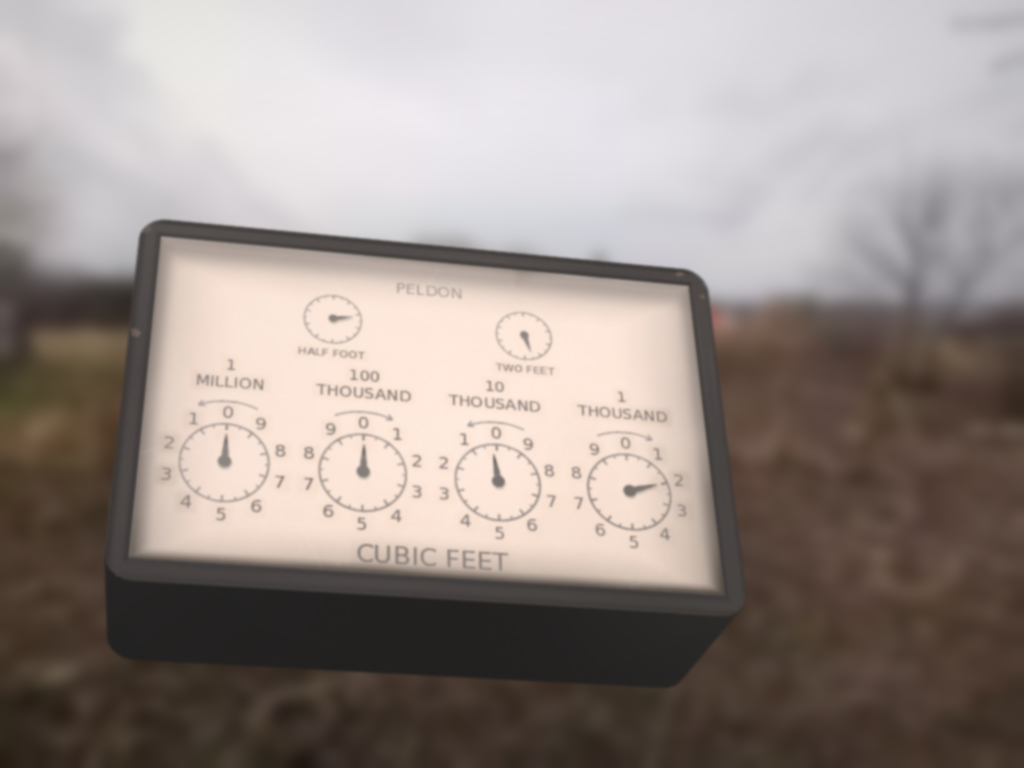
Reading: 200; ft³
